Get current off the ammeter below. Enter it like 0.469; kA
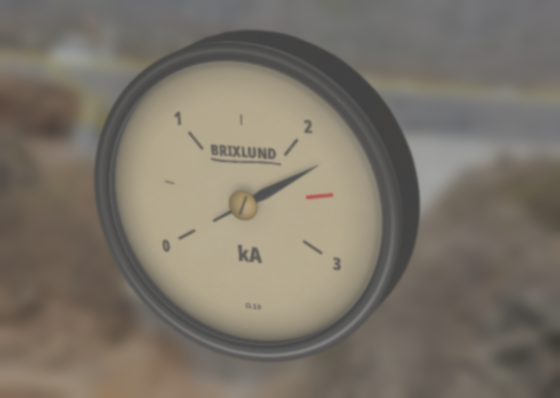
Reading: 2.25; kA
